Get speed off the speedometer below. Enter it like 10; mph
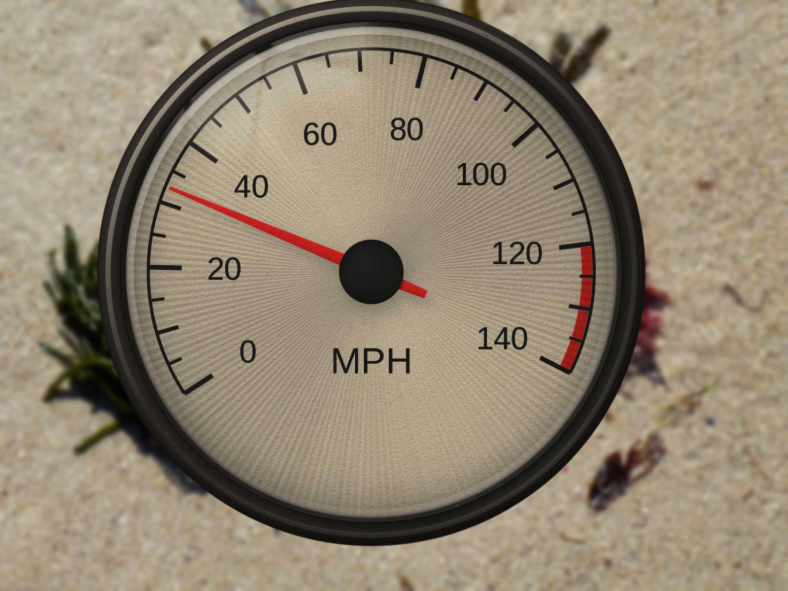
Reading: 32.5; mph
